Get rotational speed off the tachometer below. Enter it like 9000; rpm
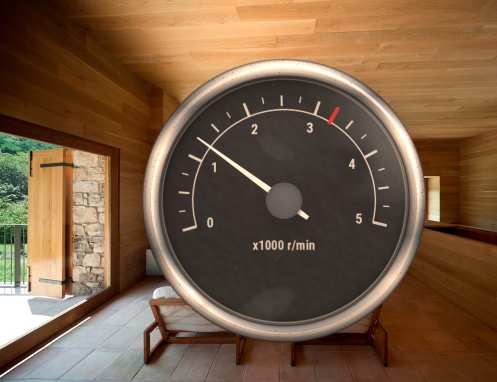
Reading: 1250; rpm
